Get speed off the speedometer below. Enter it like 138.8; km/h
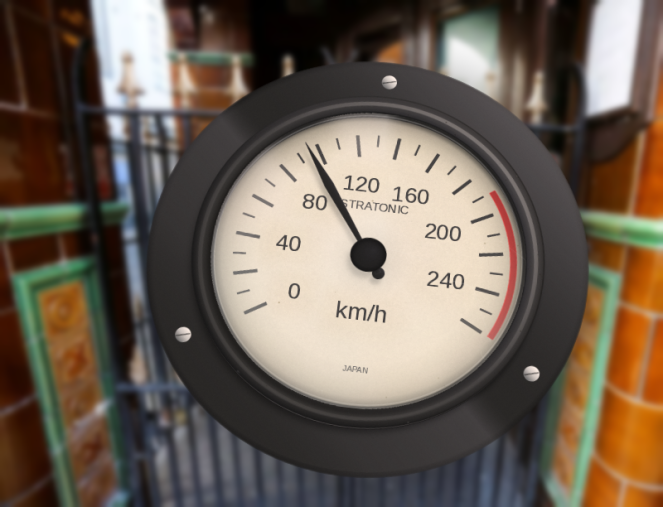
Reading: 95; km/h
